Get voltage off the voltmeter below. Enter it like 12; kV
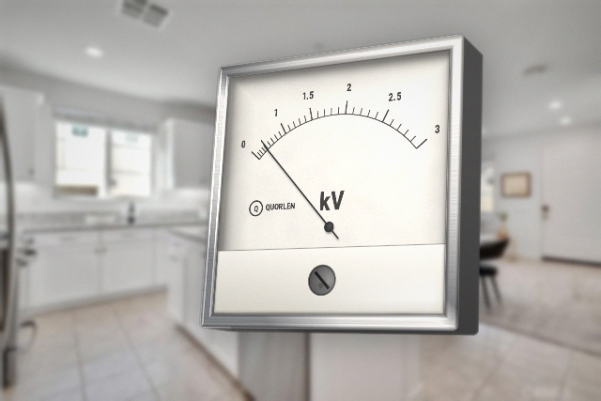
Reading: 0.5; kV
